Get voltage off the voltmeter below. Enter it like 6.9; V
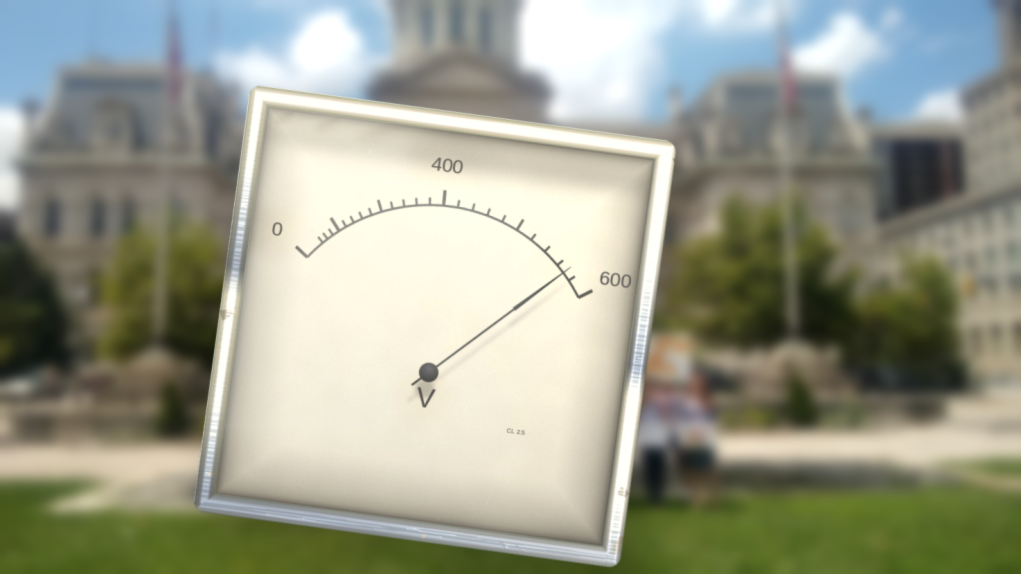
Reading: 570; V
